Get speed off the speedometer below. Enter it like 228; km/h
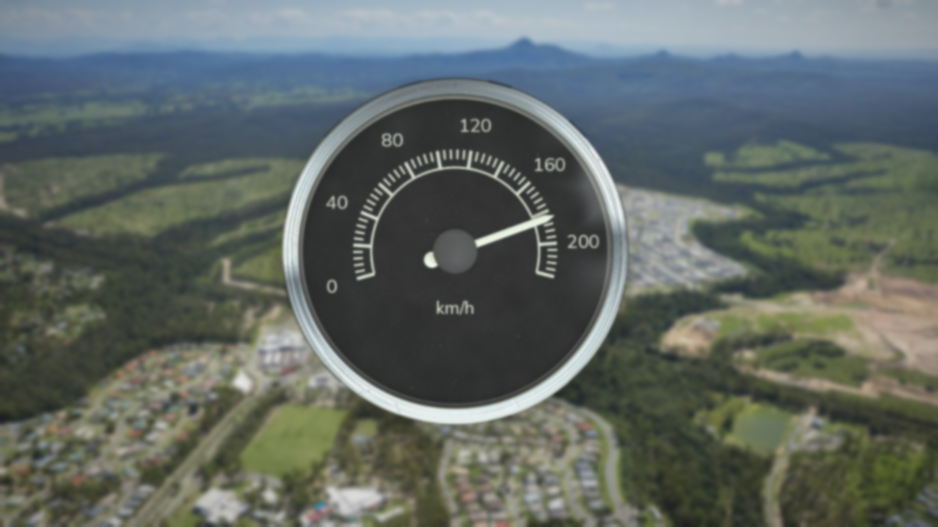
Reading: 184; km/h
